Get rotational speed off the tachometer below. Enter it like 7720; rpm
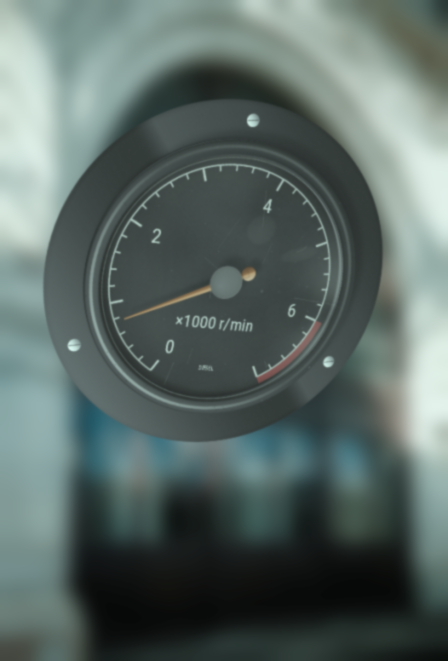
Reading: 800; rpm
